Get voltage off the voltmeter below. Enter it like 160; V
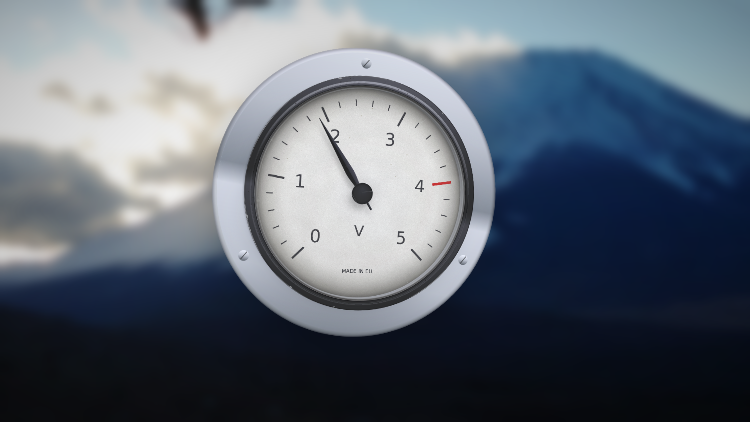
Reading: 1.9; V
